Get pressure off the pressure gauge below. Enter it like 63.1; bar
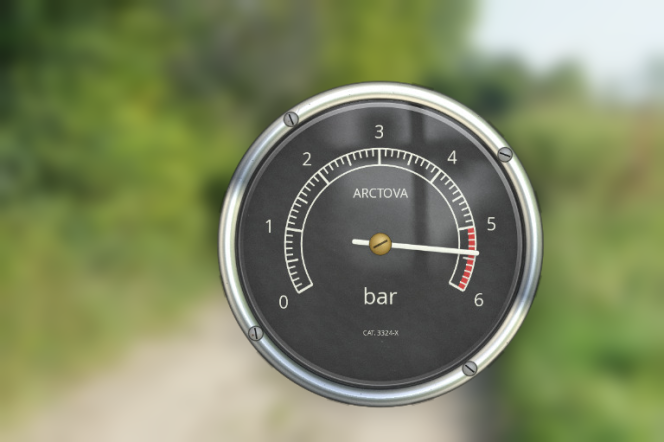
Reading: 5.4; bar
